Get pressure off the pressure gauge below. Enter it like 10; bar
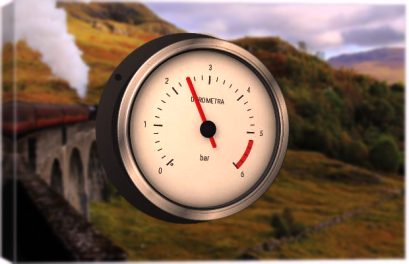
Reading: 2.4; bar
